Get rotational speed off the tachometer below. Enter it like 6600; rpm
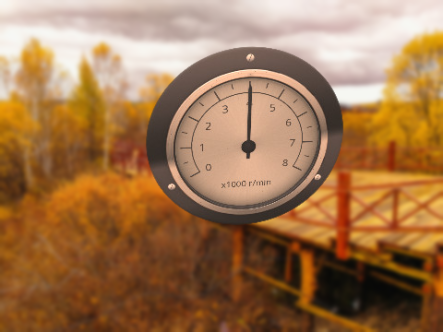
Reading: 4000; rpm
